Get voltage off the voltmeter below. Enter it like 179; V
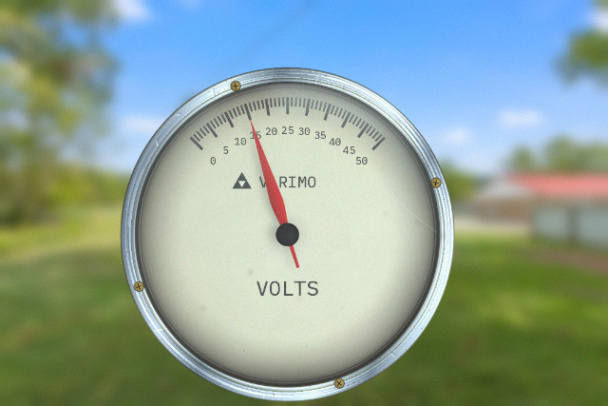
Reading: 15; V
